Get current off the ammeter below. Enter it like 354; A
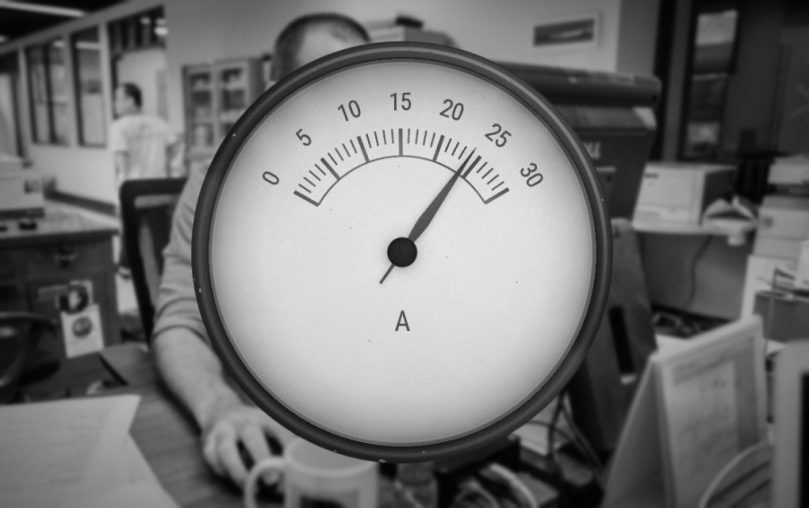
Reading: 24; A
